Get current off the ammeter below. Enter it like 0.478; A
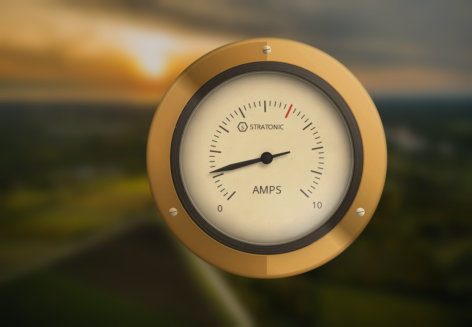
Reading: 1.2; A
